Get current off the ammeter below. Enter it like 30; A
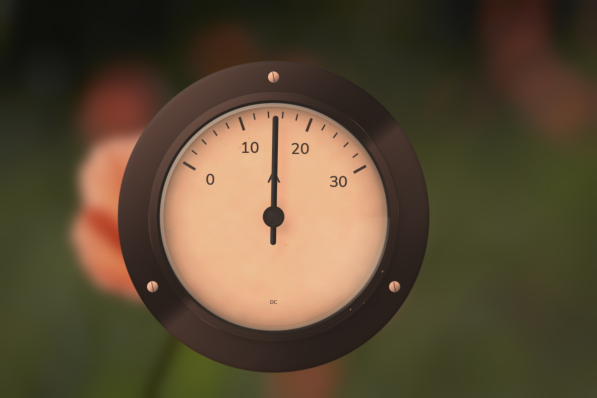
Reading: 15; A
